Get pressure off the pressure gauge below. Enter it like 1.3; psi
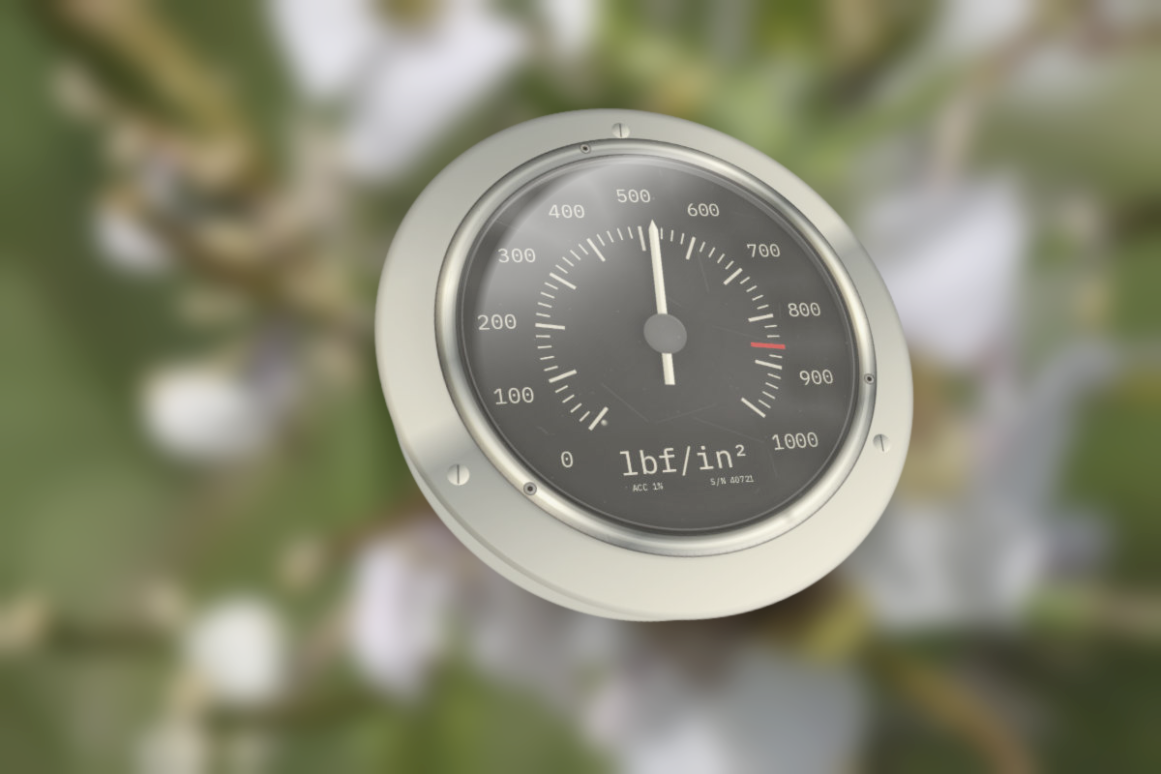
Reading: 520; psi
